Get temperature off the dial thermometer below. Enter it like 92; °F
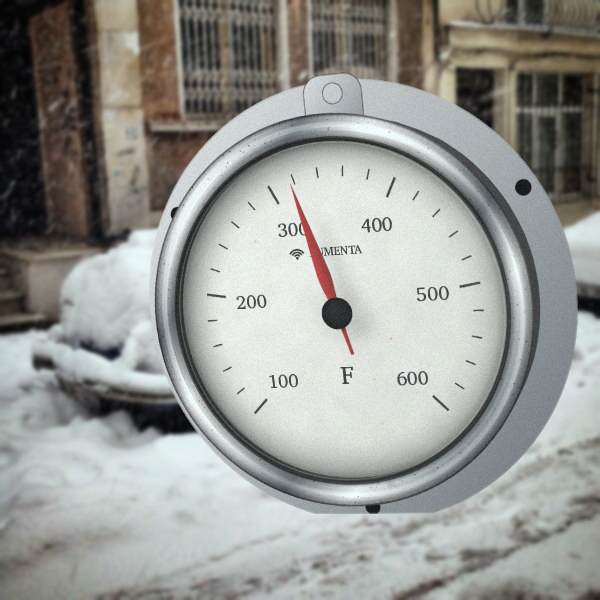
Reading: 320; °F
